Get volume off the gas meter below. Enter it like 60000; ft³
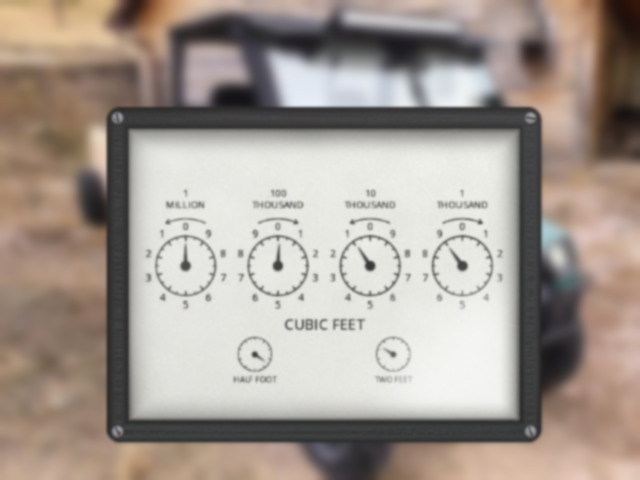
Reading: 900; ft³
